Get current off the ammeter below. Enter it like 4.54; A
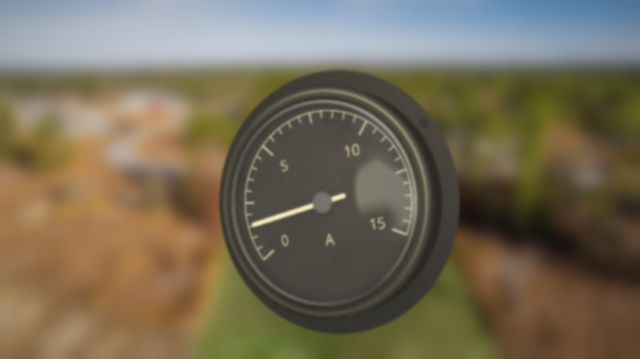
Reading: 1.5; A
